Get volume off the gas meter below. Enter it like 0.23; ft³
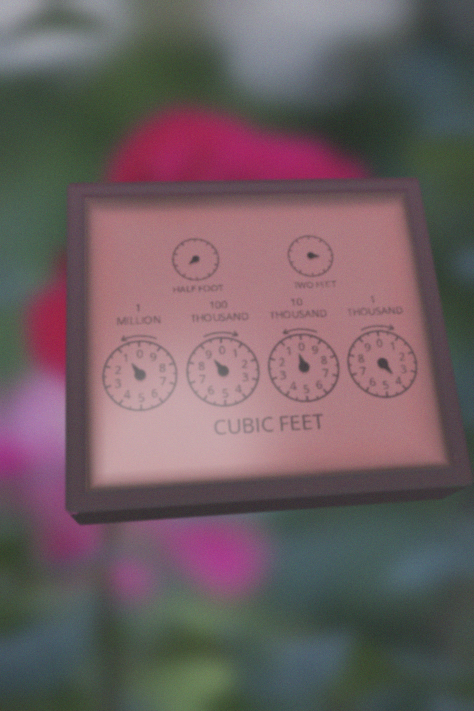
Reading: 90400; ft³
